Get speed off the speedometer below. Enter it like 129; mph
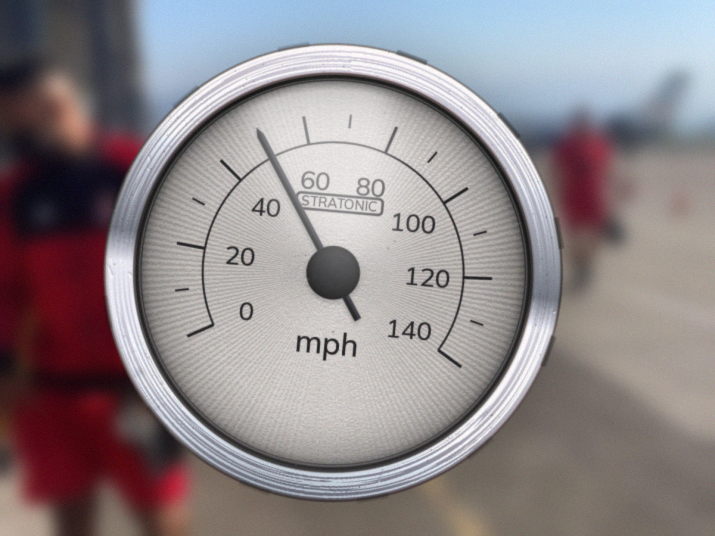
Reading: 50; mph
